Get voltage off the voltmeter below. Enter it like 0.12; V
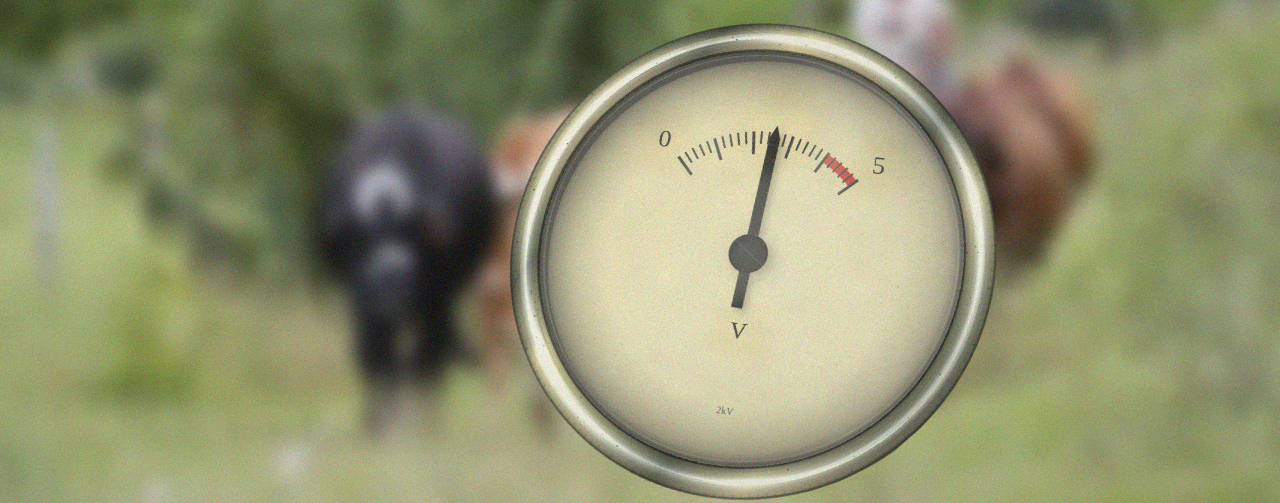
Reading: 2.6; V
